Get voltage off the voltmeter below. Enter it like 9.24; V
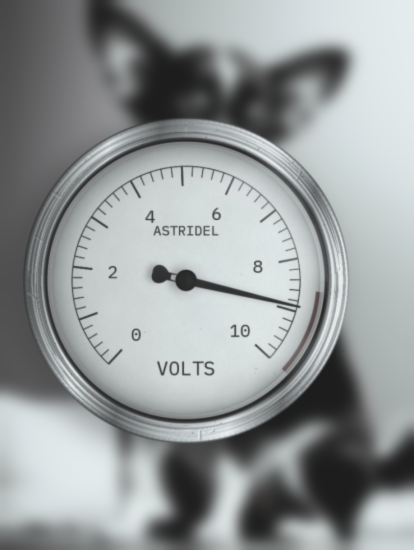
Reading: 8.9; V
